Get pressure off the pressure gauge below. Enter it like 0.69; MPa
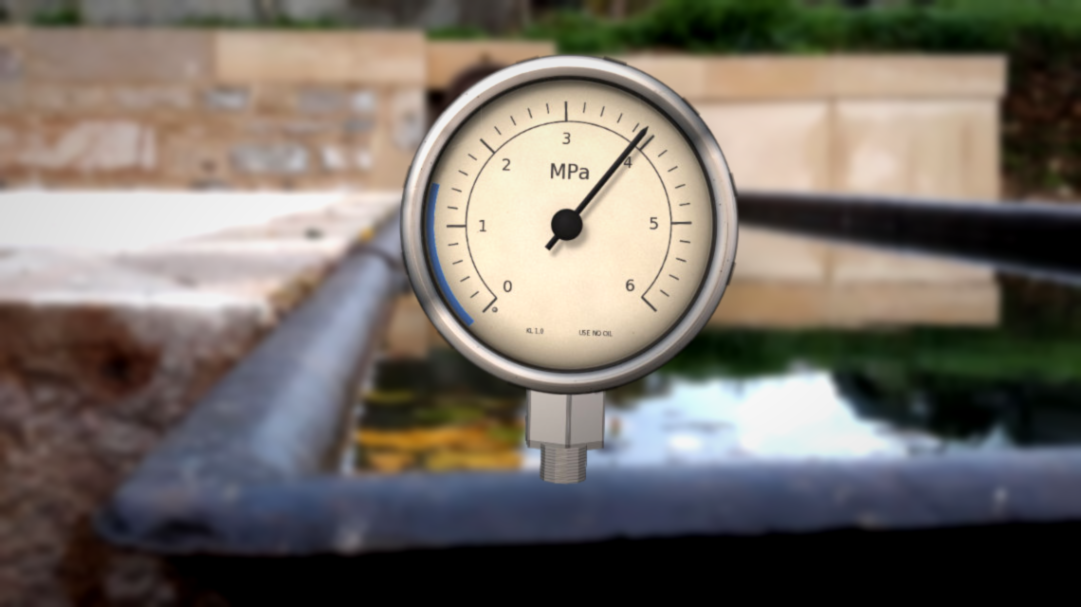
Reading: 3.9; MPa
